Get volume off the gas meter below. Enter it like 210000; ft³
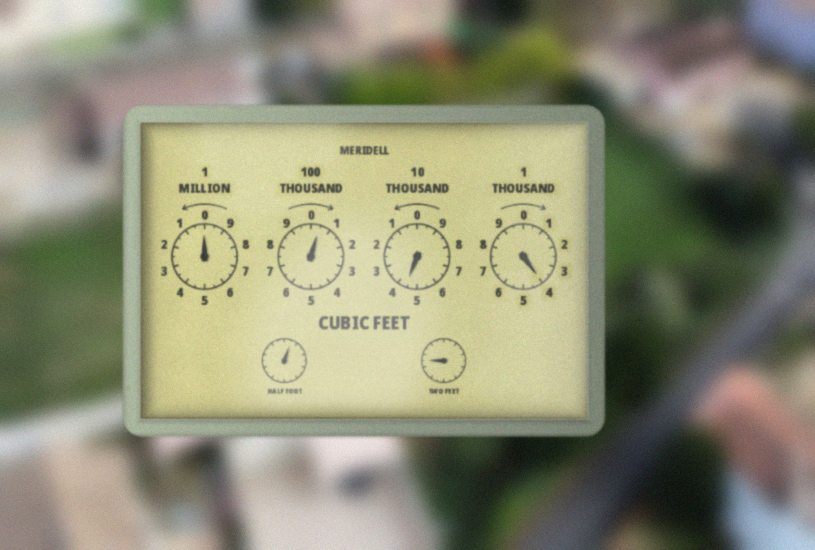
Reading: 4400; ft³
